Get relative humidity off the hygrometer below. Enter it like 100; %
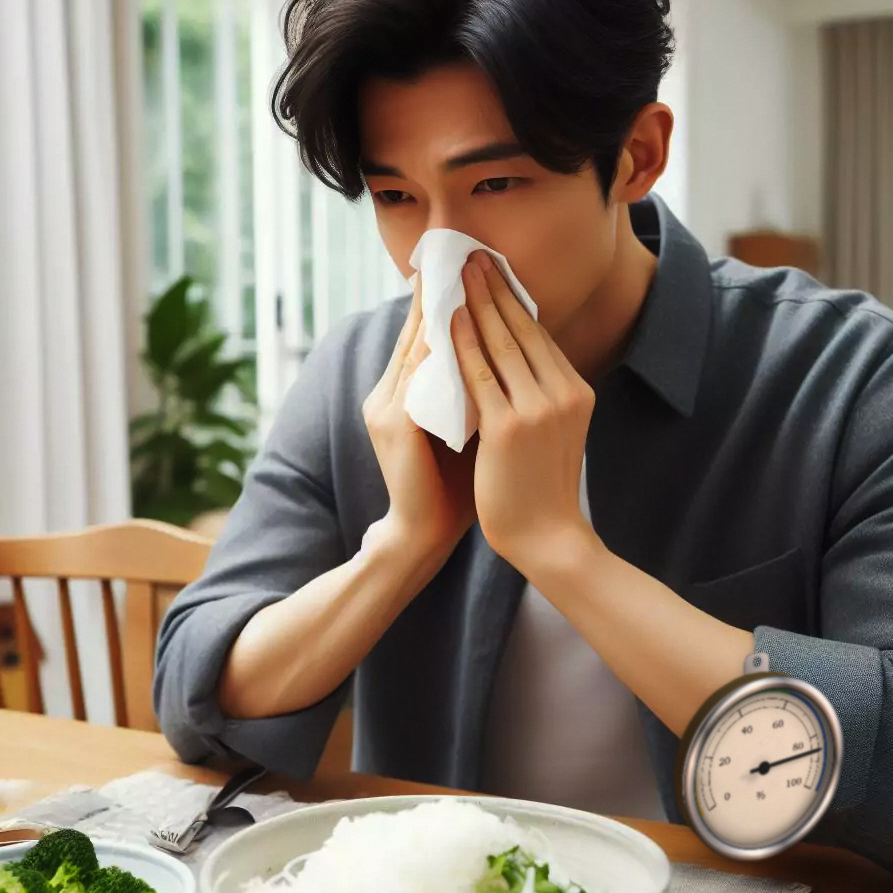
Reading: 85; %
